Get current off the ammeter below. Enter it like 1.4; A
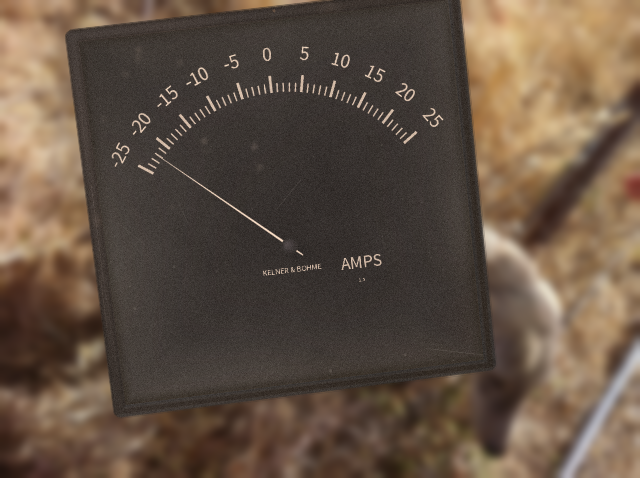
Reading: -22; A
